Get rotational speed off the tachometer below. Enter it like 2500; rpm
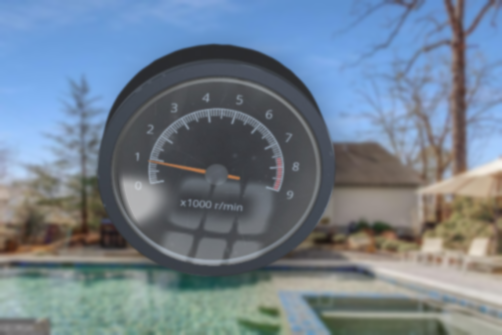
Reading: 1000; rpm
